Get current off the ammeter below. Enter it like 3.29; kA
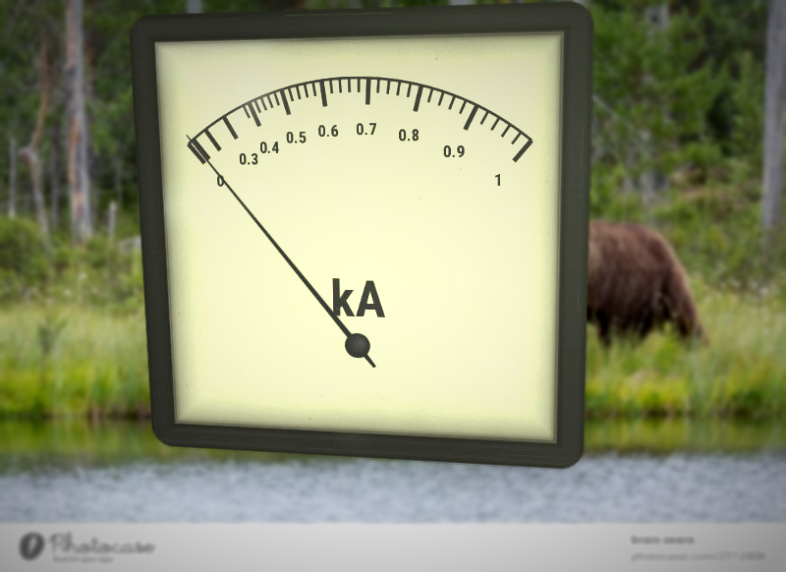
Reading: 0.1; kA
